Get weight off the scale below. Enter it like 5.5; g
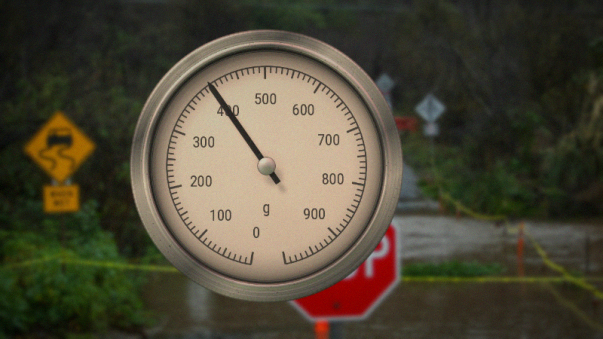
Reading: 400; g
